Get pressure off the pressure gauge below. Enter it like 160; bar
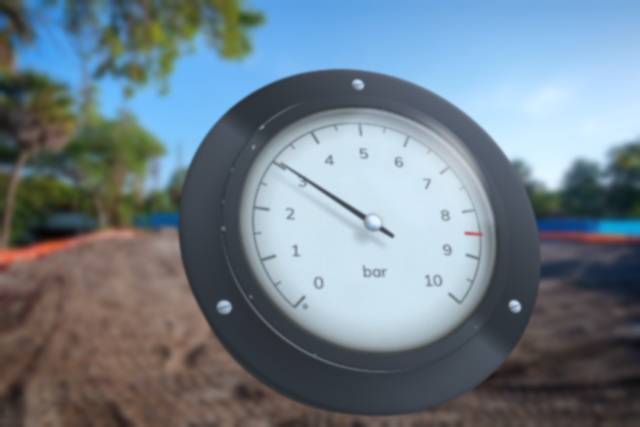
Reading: 3; bar
